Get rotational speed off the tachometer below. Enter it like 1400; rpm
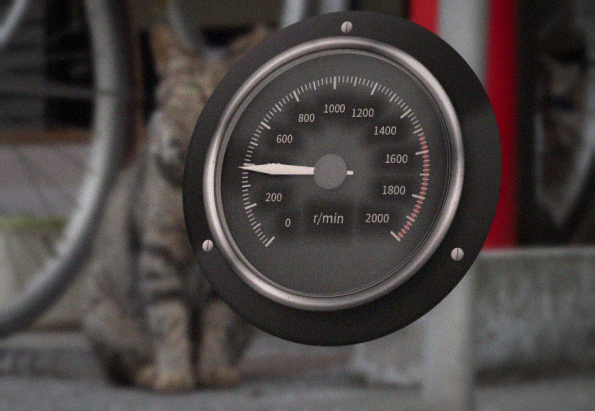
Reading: 380; rpm
